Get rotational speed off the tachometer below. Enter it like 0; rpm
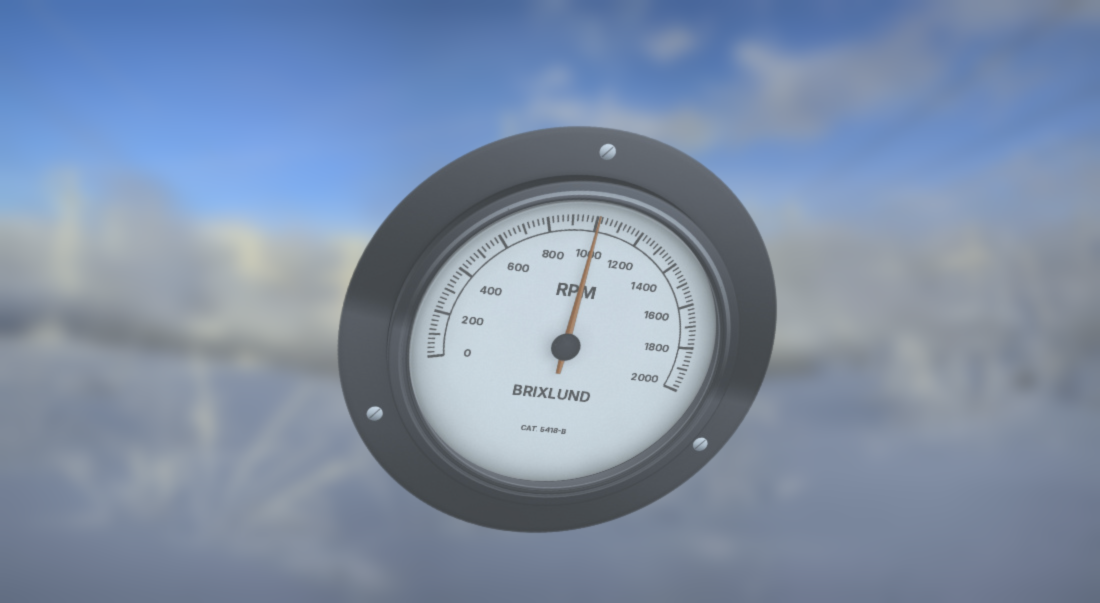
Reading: 1000; rpm
